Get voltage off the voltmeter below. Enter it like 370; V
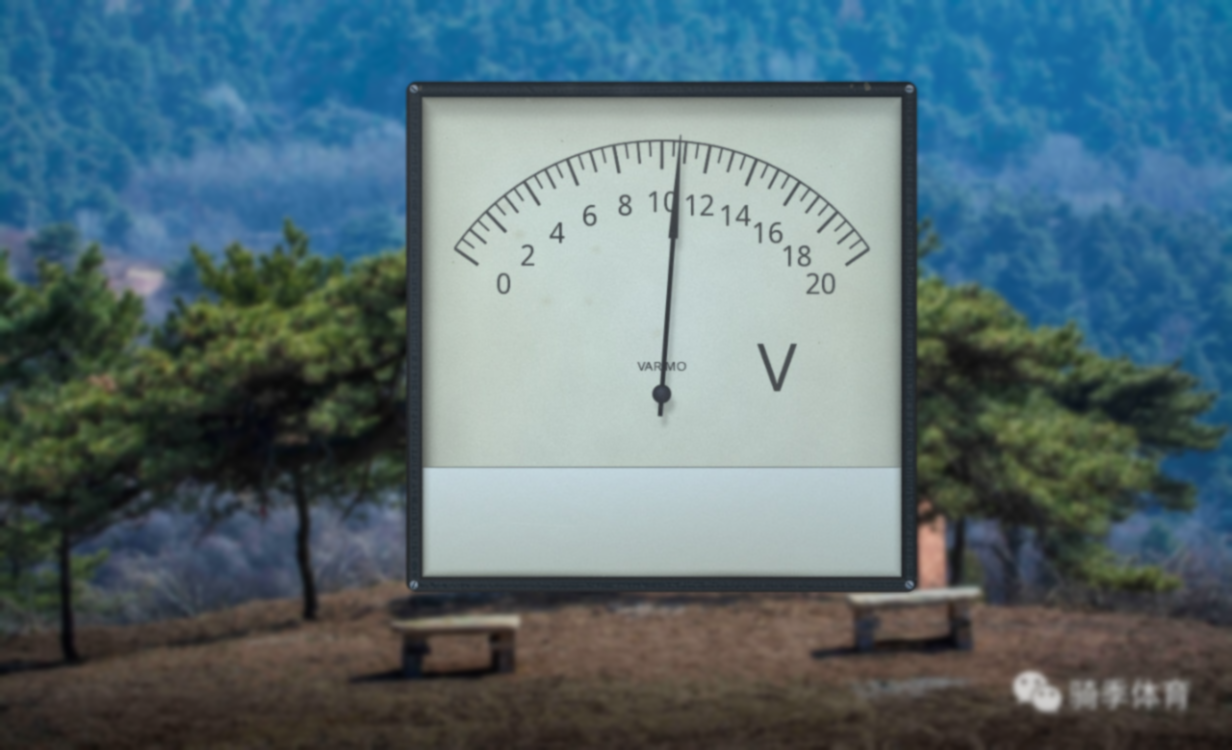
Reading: 10.75; V
